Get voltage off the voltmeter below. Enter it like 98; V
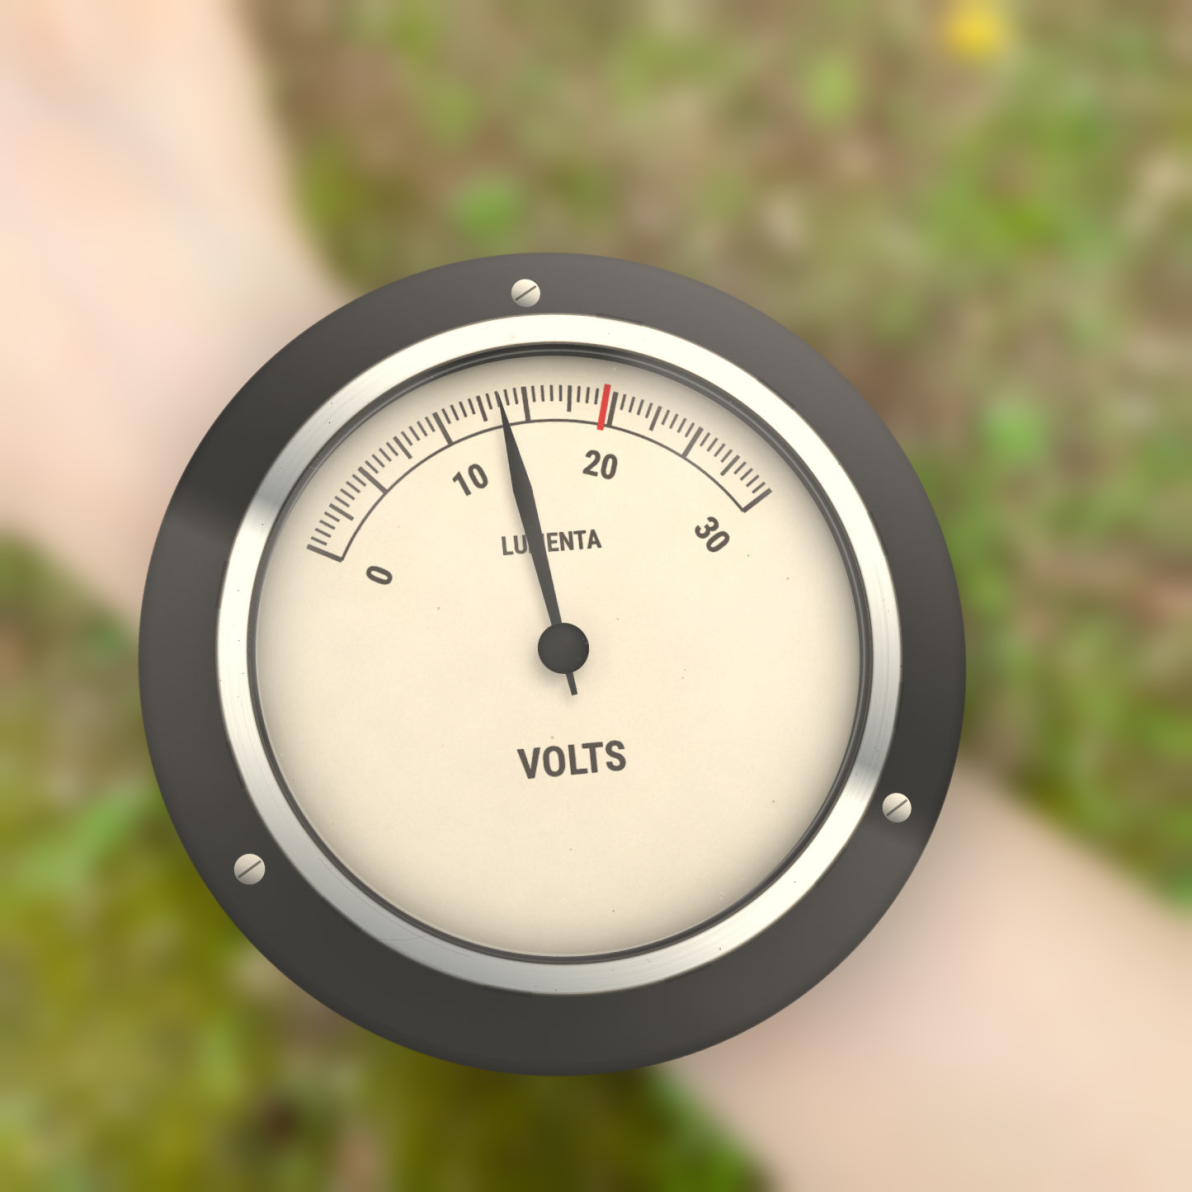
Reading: 13.5; V
